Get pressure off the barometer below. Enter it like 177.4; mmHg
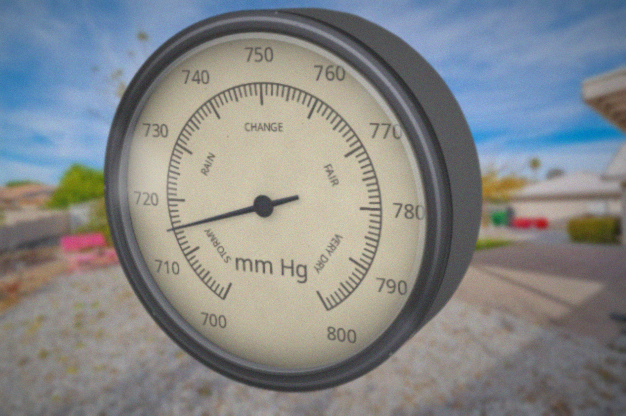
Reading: 715; mmHg
